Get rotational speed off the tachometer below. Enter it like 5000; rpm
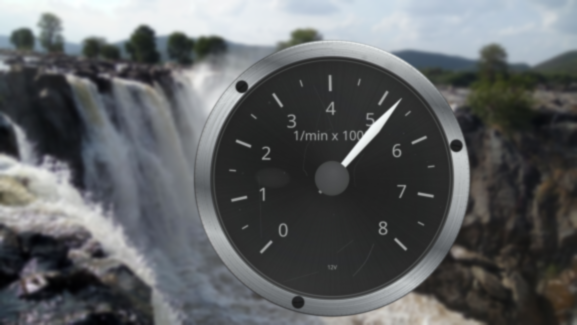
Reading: 5250; rpm
